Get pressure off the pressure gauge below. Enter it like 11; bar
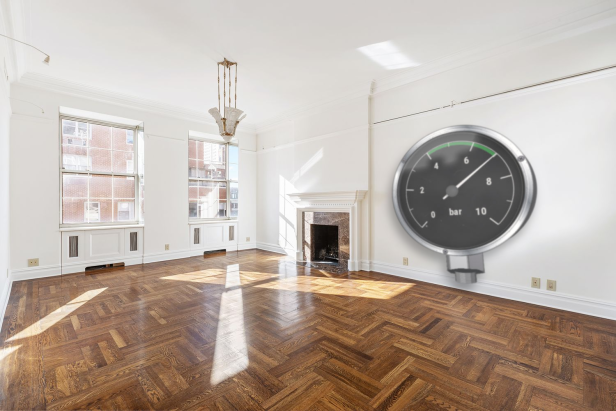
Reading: 7; bar
